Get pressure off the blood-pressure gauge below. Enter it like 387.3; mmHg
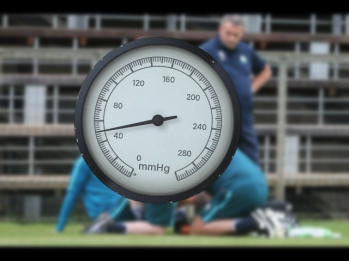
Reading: 50; mmHg
